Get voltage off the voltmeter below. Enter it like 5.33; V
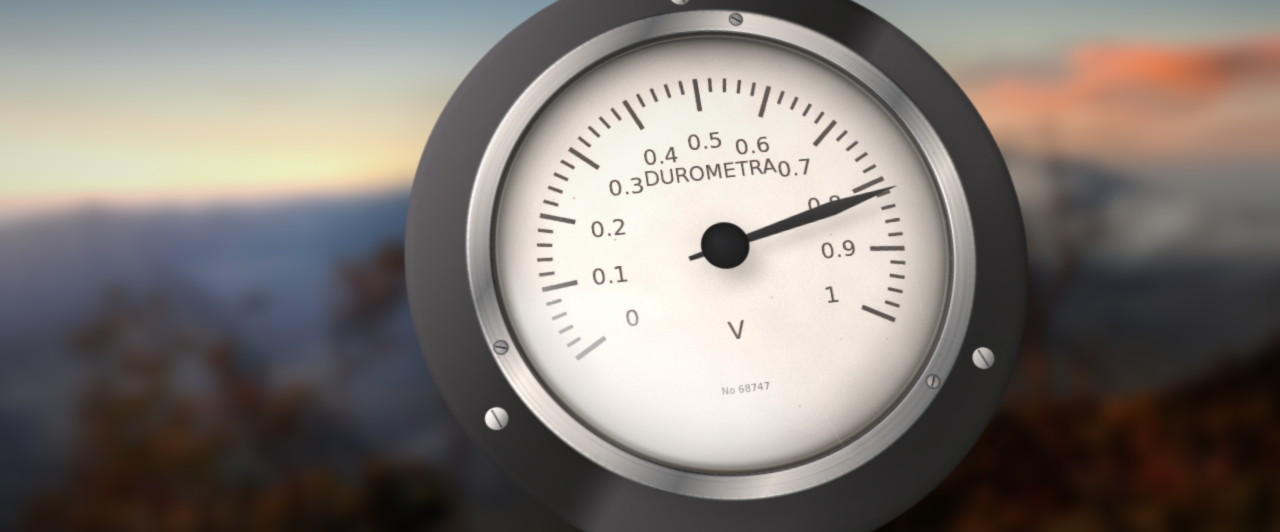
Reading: 0.82; V
